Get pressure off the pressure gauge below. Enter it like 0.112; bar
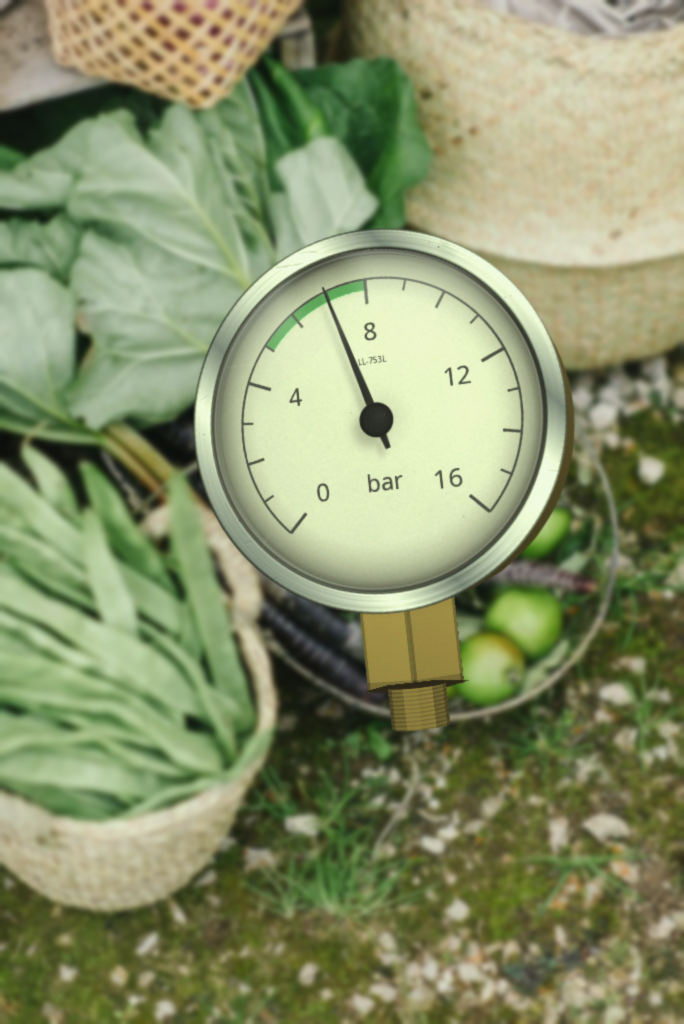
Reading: 7; bar
